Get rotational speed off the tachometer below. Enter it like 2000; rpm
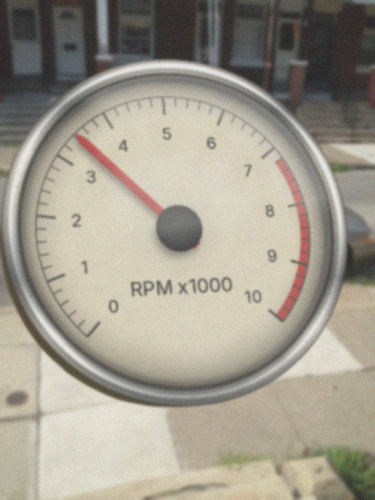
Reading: 3400; rpm
